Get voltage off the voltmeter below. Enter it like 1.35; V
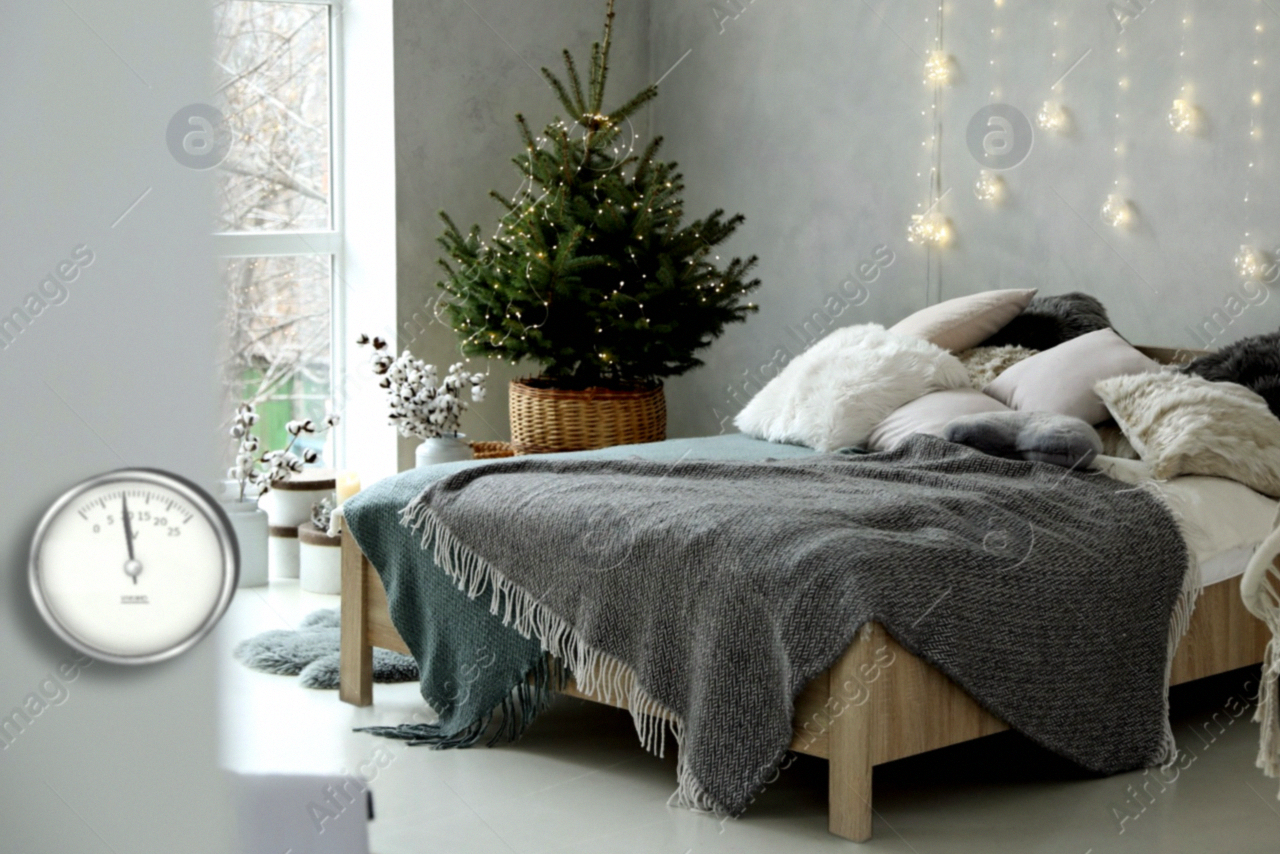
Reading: 10; V
